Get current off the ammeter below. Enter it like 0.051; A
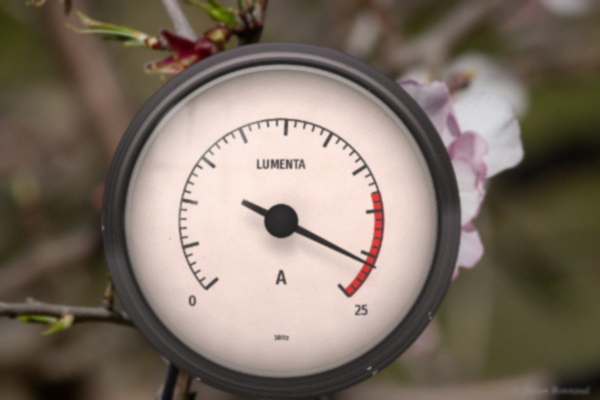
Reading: 23; A
